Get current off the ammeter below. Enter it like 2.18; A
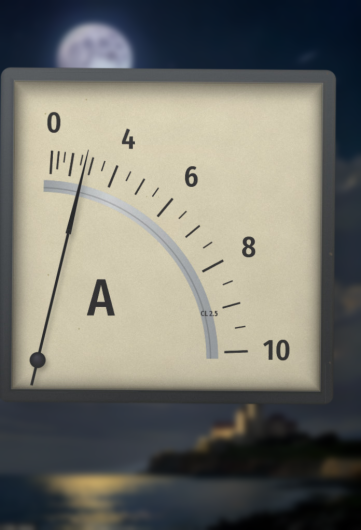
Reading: 2.75; A
